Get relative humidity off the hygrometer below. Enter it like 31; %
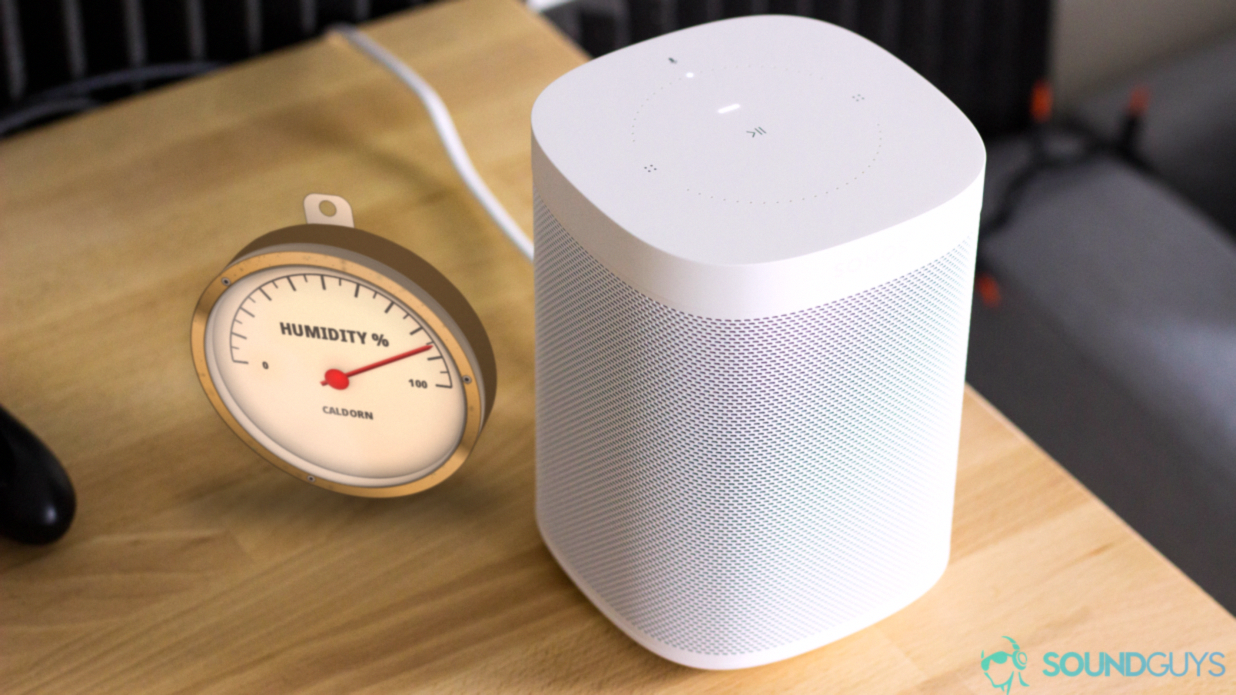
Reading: 85; %
